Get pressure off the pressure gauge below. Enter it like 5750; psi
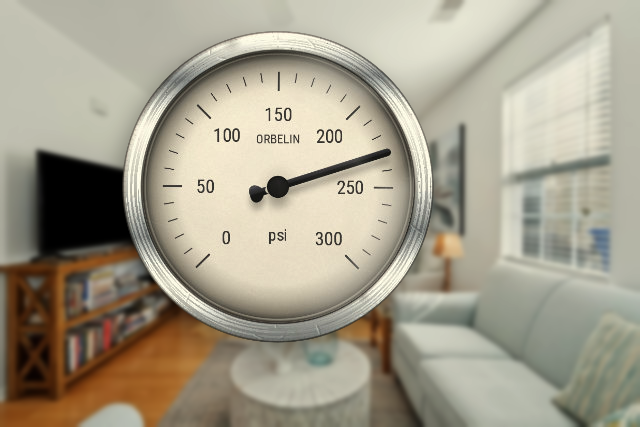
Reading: 230; psi
